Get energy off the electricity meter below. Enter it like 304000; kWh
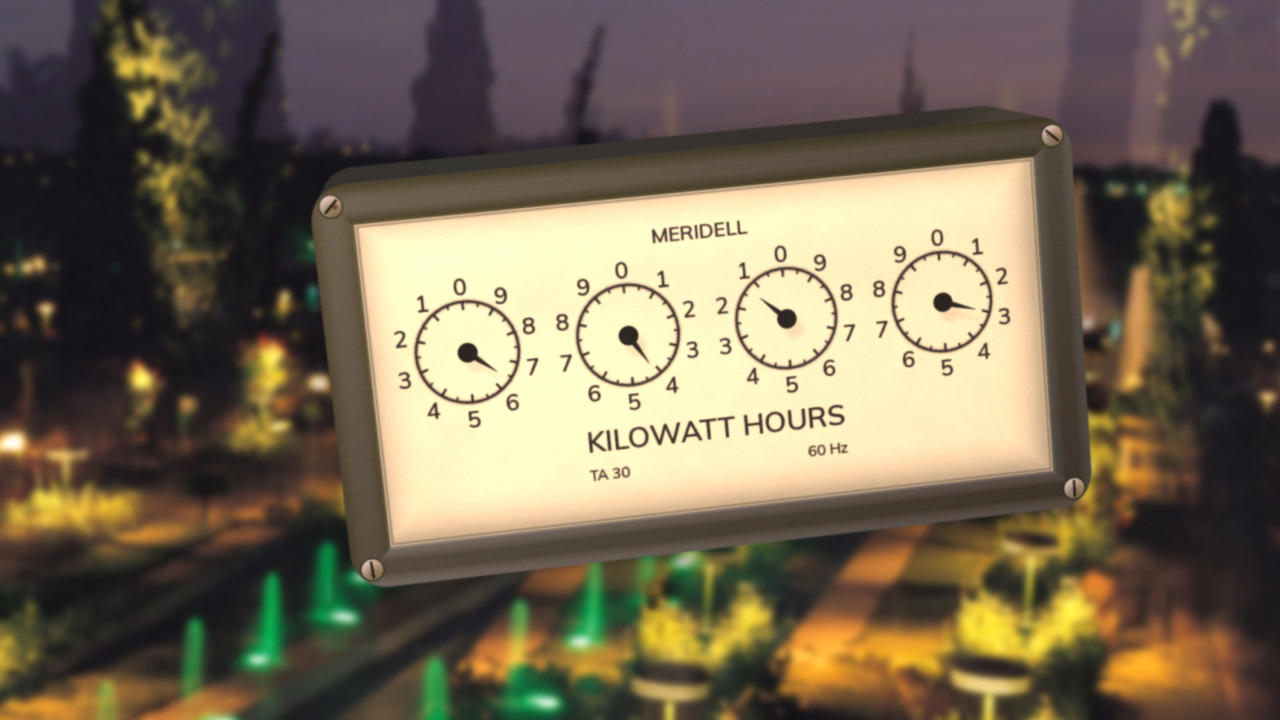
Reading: 6413; kWh
